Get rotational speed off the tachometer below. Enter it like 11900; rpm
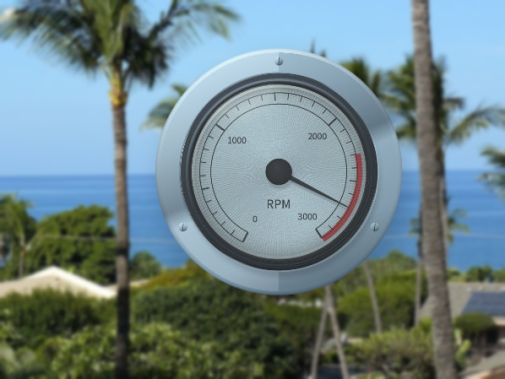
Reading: 2700; rpm
